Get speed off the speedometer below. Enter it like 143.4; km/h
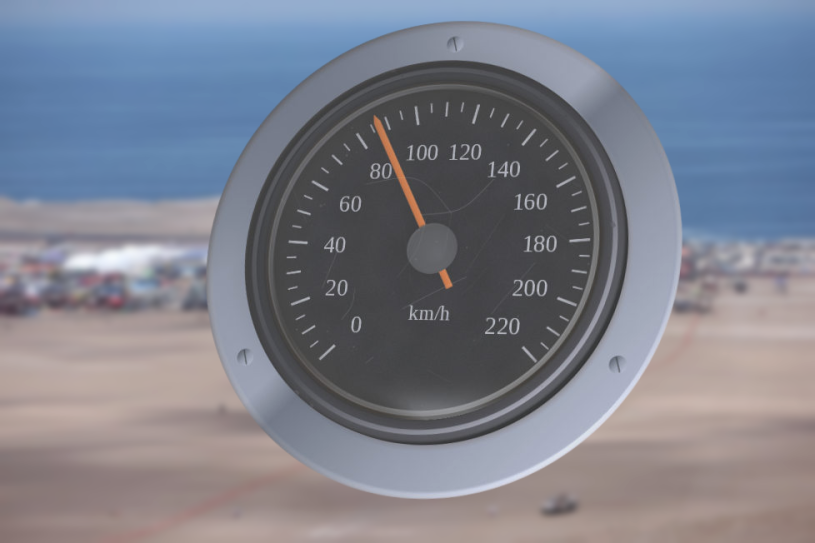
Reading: 87.5; km/h
